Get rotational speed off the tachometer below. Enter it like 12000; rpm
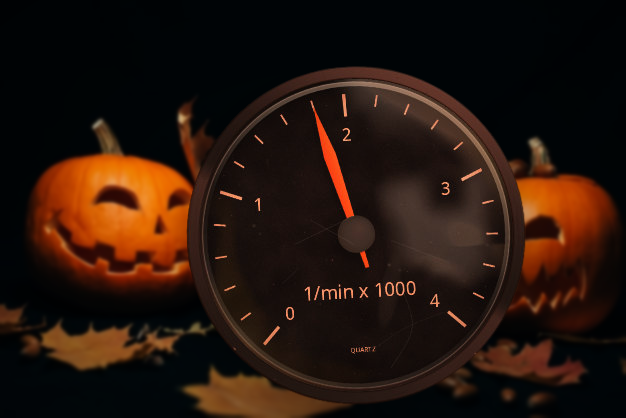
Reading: 1800; rpm
